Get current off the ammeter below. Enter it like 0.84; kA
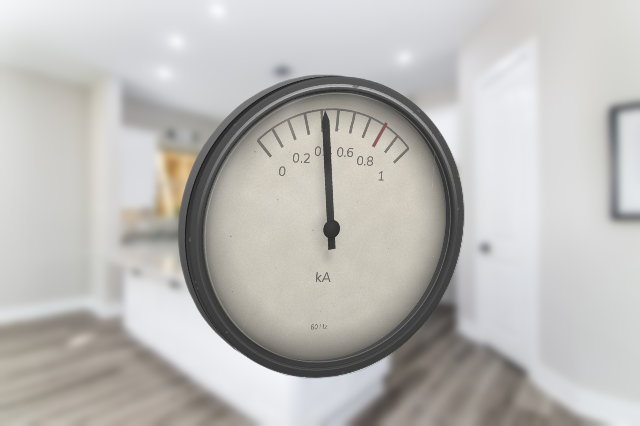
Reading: 0.4; kA
